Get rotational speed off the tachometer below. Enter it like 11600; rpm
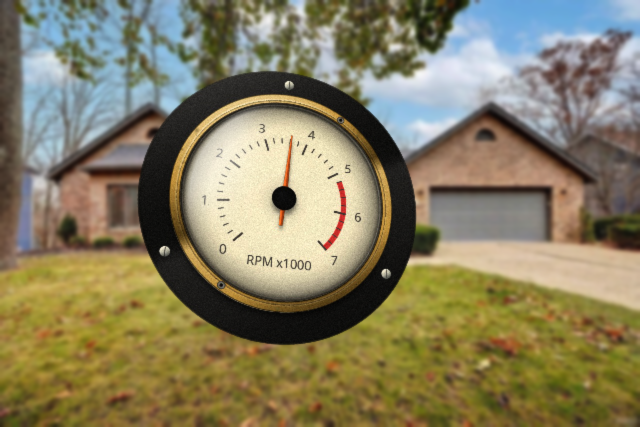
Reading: 3600; rpm
